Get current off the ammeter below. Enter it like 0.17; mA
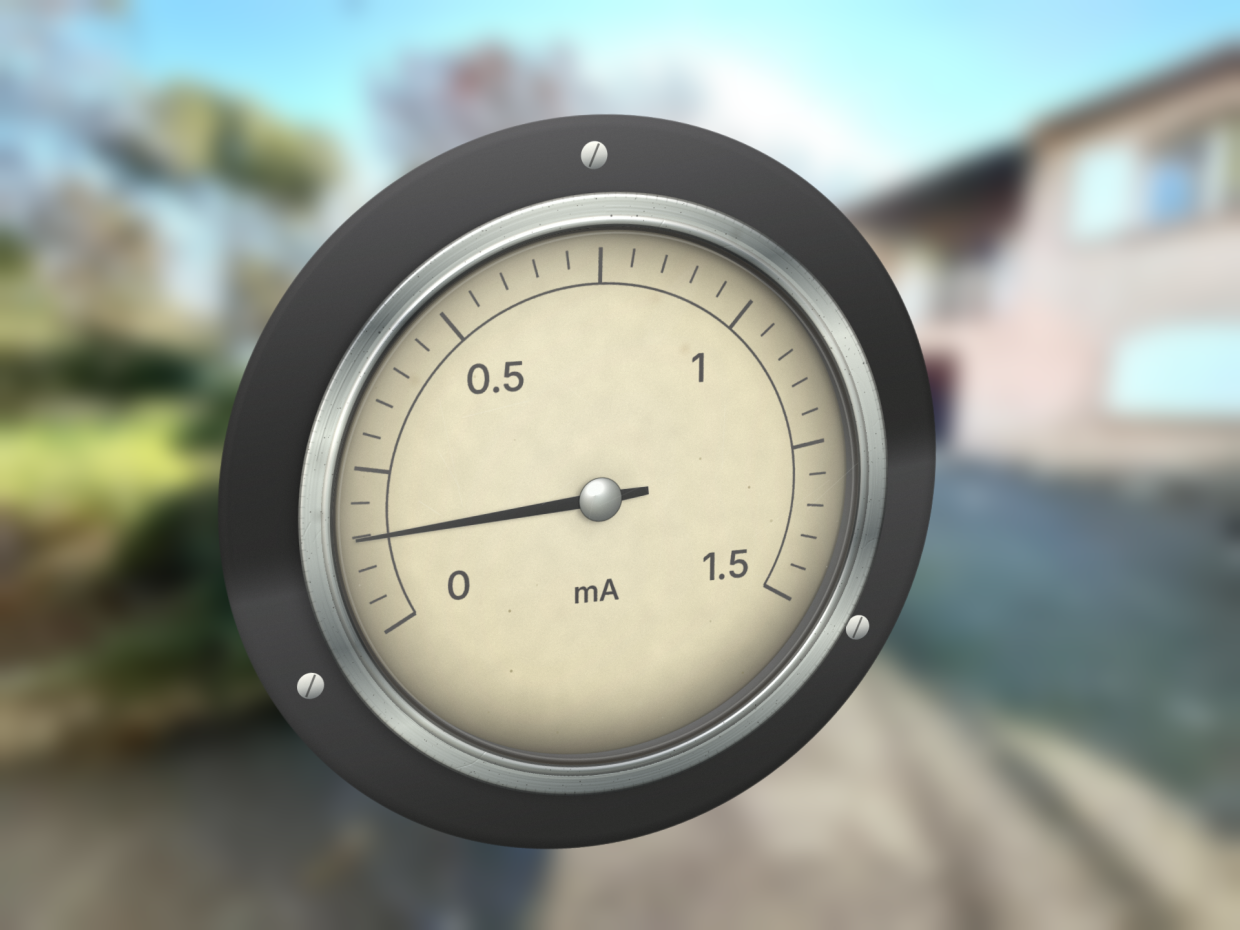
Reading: 0.15; mA
